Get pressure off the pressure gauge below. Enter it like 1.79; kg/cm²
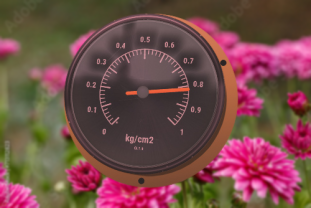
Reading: 0.82; kg/cm²
